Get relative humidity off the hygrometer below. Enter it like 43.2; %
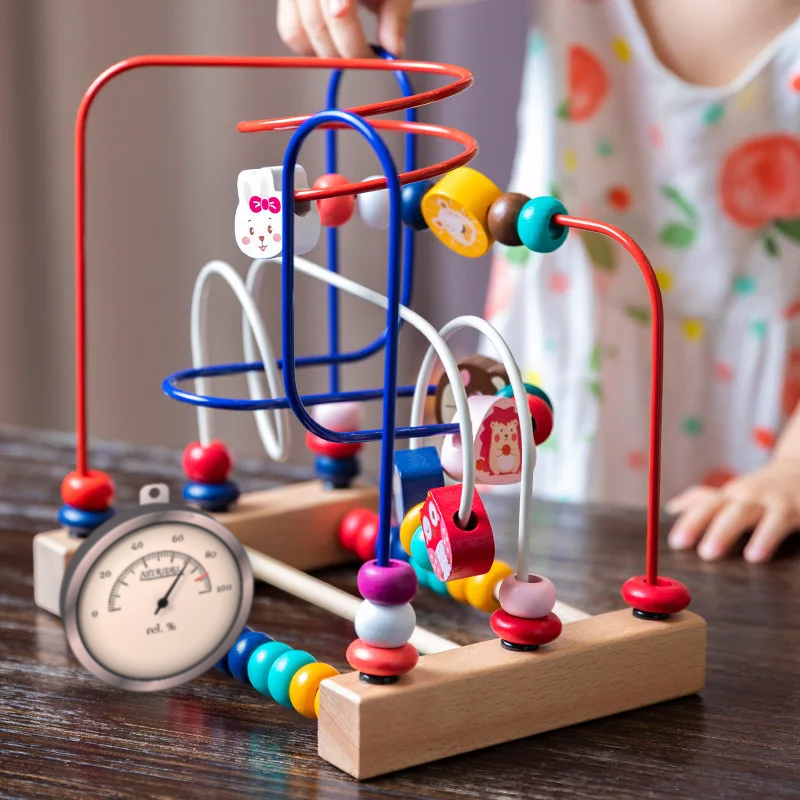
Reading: 70; %
